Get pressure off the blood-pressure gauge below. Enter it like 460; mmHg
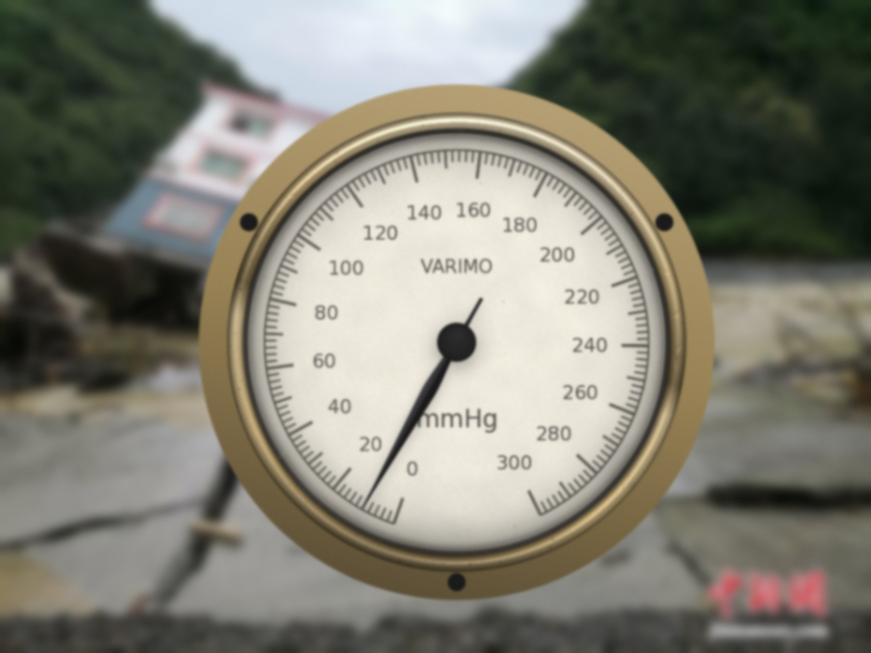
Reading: 10; mmHg
